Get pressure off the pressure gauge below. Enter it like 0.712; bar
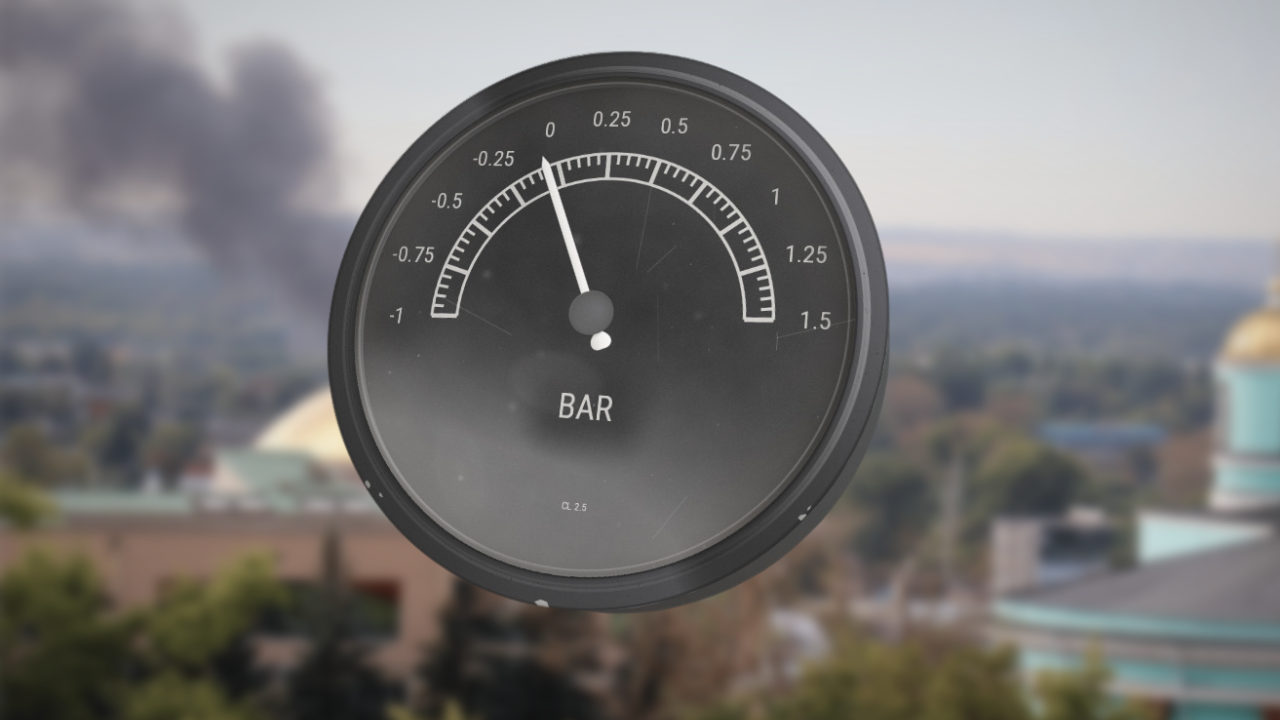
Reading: -0.05; bar
